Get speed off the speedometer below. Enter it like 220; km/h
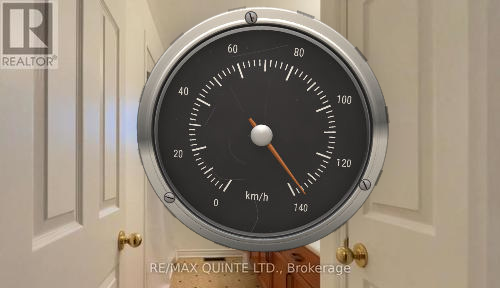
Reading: 136; km/h
